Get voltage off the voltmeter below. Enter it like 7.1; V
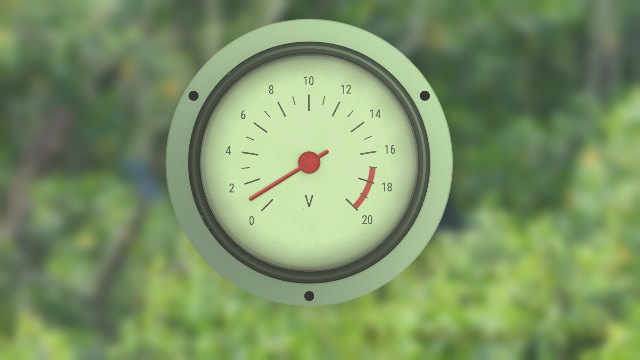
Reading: 1; V
